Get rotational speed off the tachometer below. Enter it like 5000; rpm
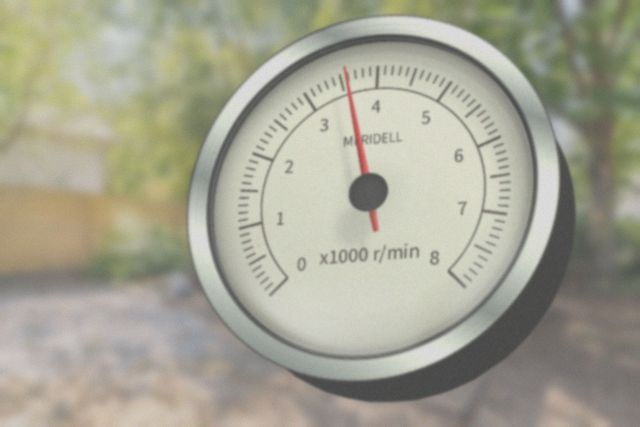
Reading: 3600; rpm
